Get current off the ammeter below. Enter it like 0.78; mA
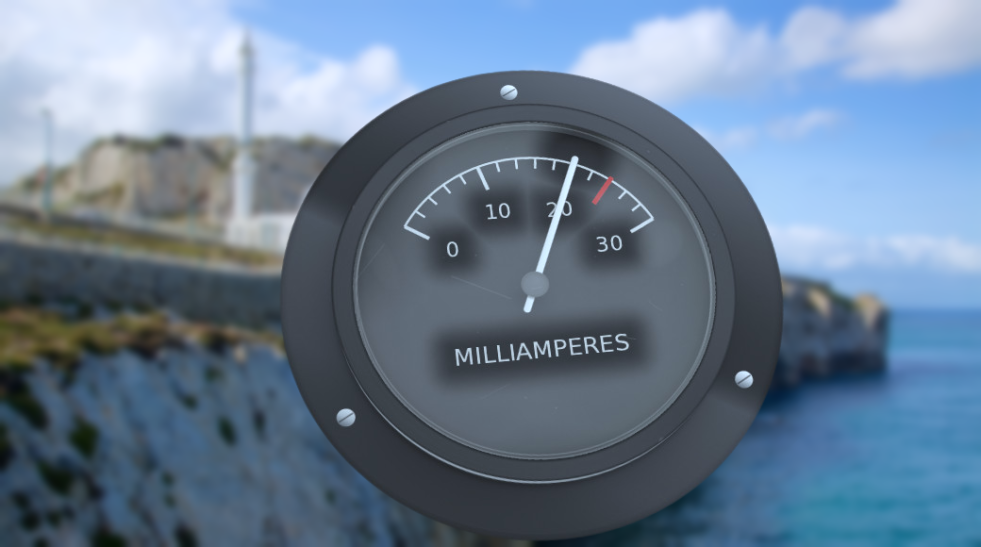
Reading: 20; mA
